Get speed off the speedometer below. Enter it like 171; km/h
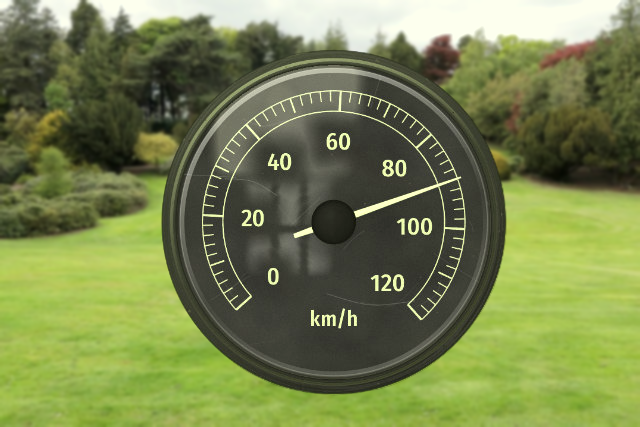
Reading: 90; km/h
